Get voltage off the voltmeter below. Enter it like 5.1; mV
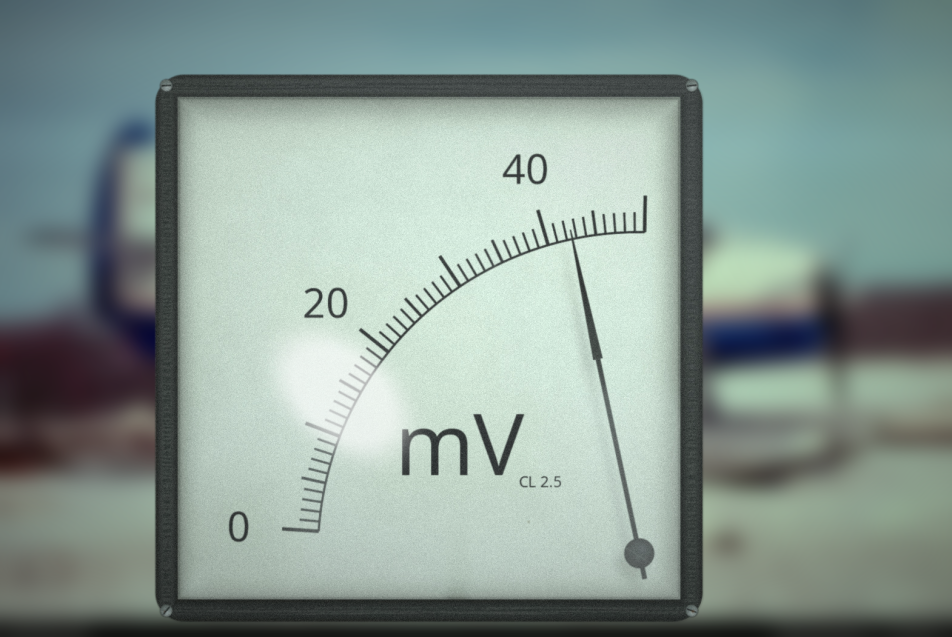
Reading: 42.5; mV
